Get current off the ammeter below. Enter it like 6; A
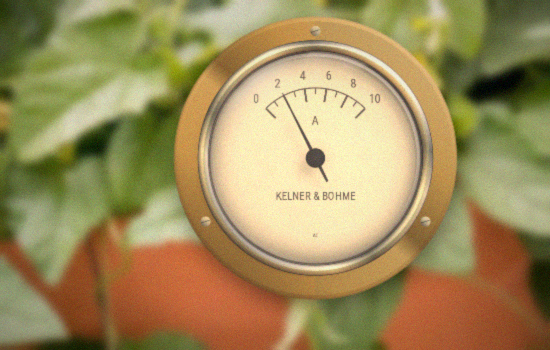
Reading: 2; A
